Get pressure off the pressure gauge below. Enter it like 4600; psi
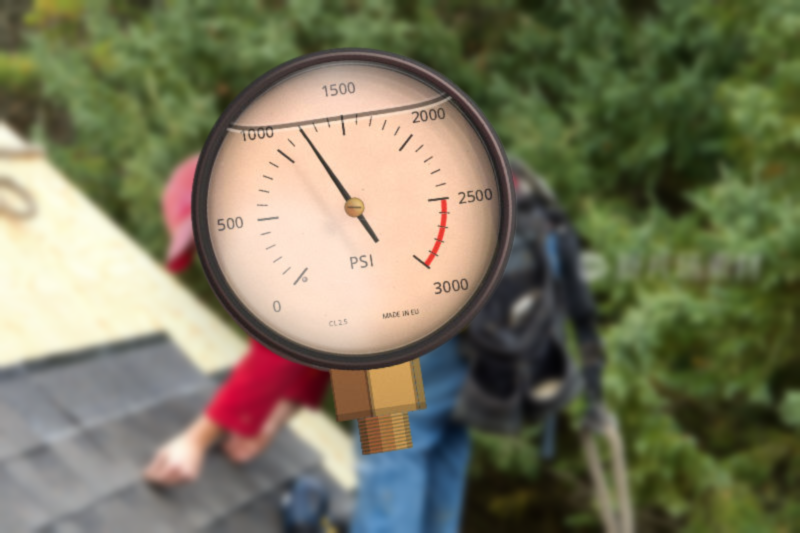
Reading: 1200; psi
